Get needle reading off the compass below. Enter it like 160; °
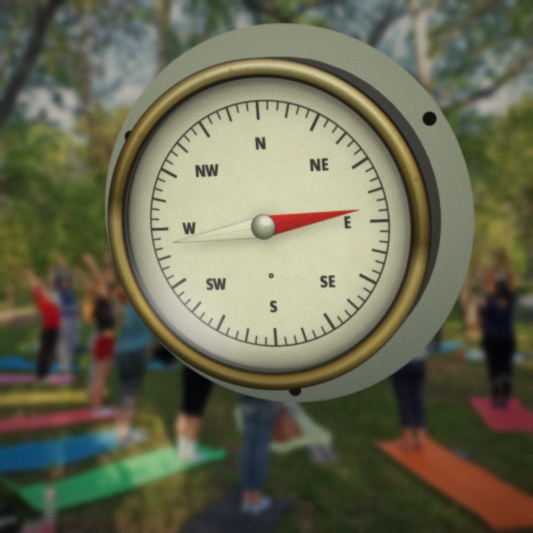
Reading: 82.5; °
